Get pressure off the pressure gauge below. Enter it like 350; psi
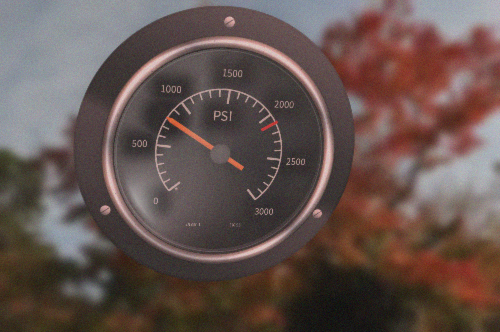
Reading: 800; psi
